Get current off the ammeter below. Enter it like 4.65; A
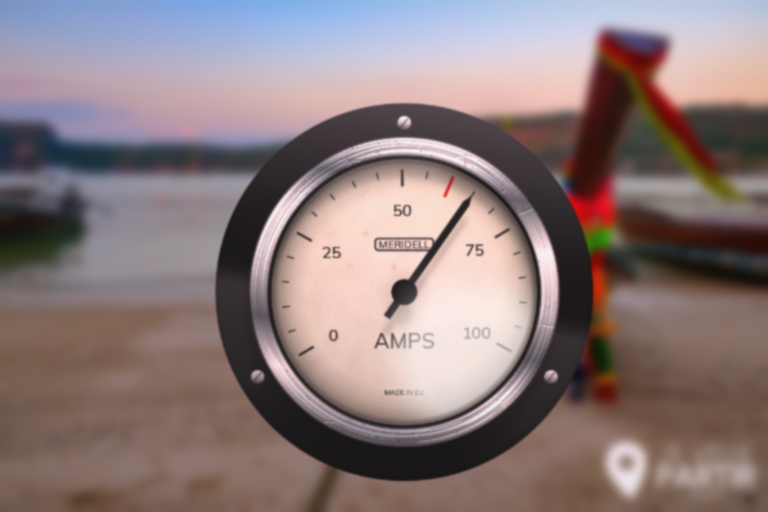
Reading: 65; A
